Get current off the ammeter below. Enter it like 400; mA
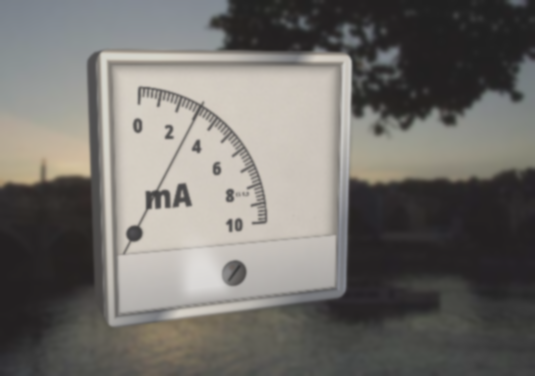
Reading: 3; mA
